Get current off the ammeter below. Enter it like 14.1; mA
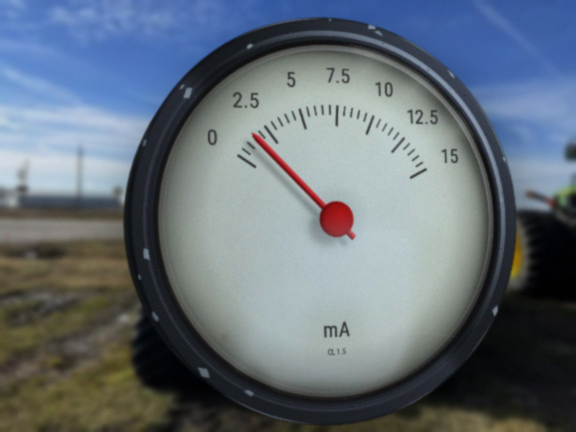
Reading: 1.5; mA
